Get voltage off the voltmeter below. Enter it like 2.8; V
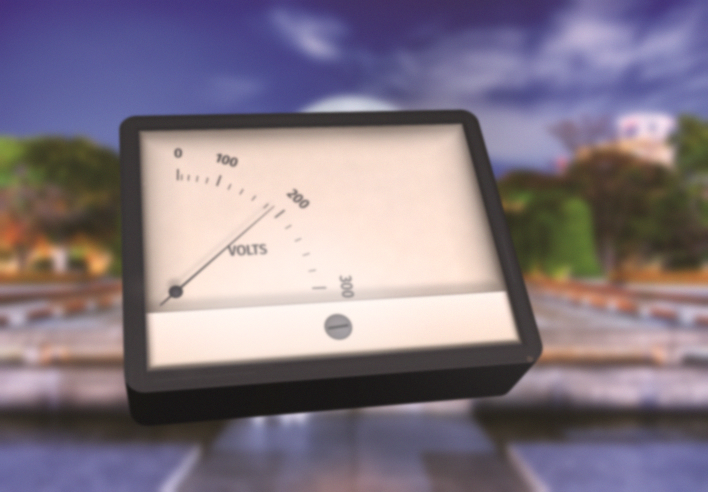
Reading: 190; V
